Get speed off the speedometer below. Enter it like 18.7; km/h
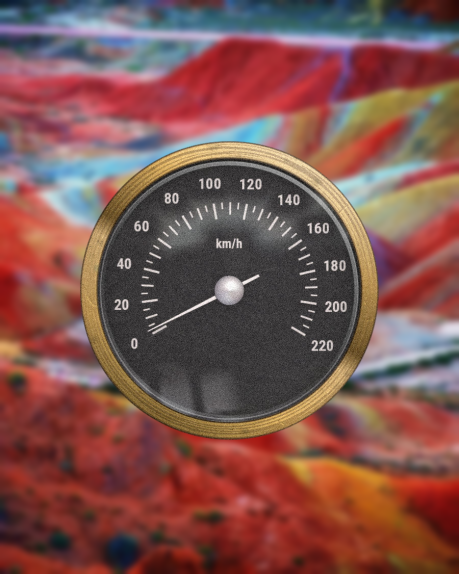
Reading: 2.5; km/h
